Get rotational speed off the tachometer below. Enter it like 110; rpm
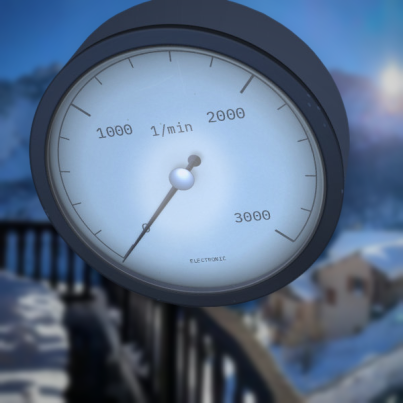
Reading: 0; rpm
